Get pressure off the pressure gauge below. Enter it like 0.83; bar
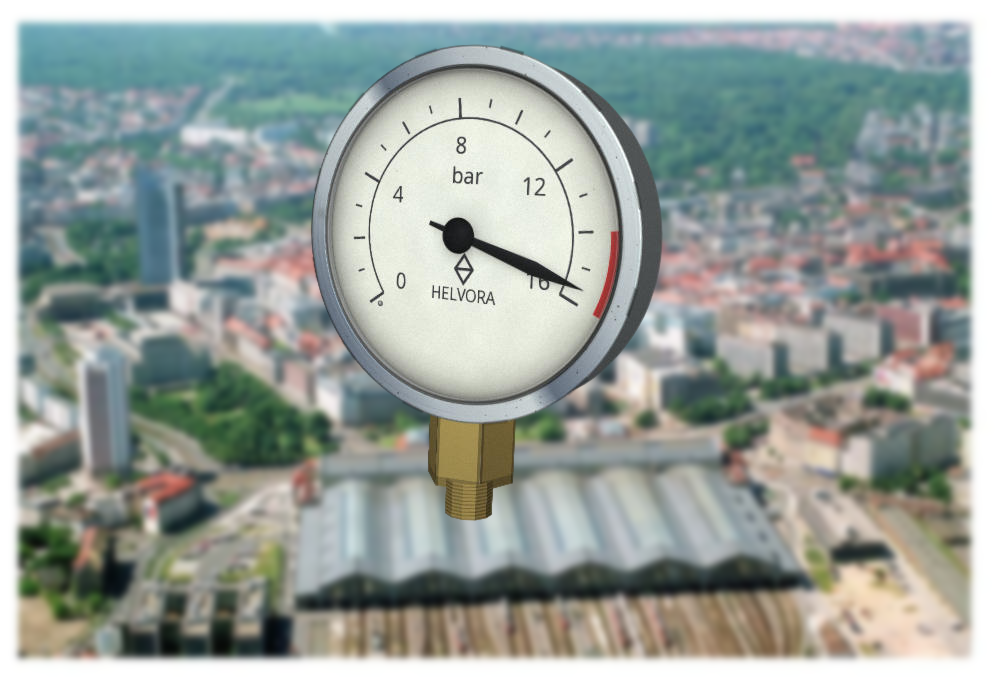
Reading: 15.5; bar
